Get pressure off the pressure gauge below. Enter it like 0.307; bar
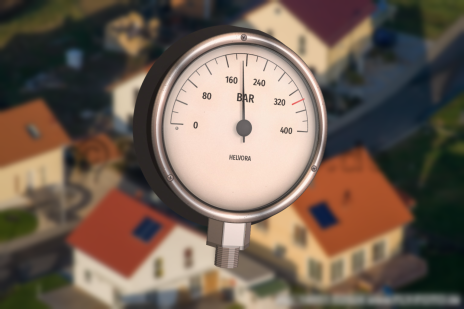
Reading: 190; bar
